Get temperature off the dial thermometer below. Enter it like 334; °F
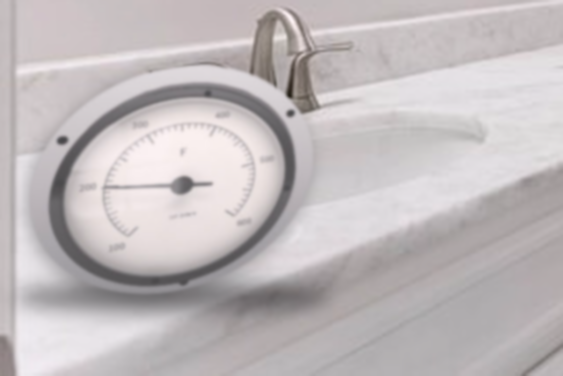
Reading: 200; °F
